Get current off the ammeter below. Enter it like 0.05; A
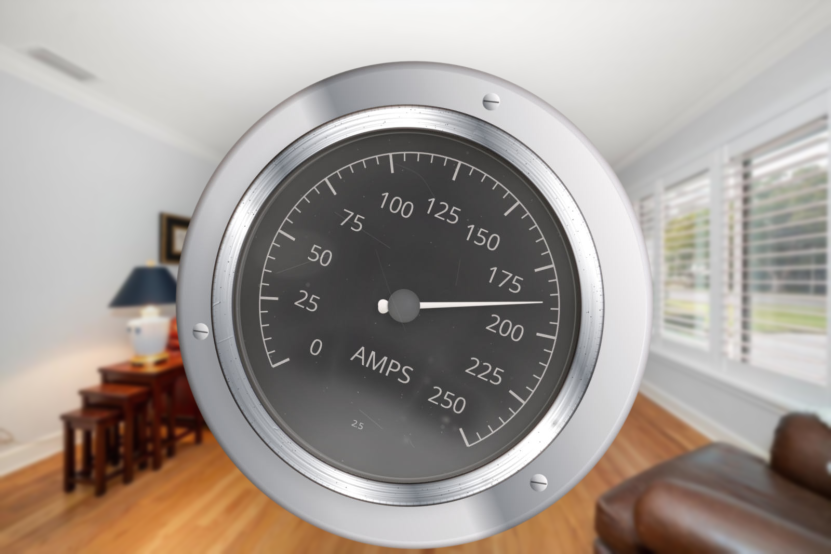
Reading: 187.5; A
